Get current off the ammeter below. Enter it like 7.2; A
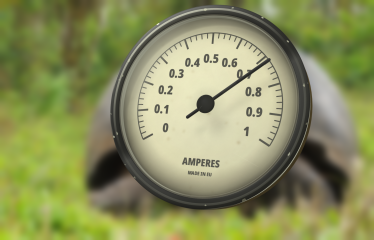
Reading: 0.72; A
